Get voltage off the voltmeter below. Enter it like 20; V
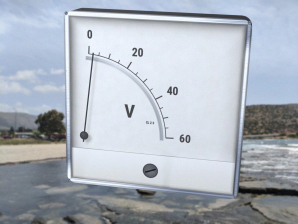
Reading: 2.5; V
